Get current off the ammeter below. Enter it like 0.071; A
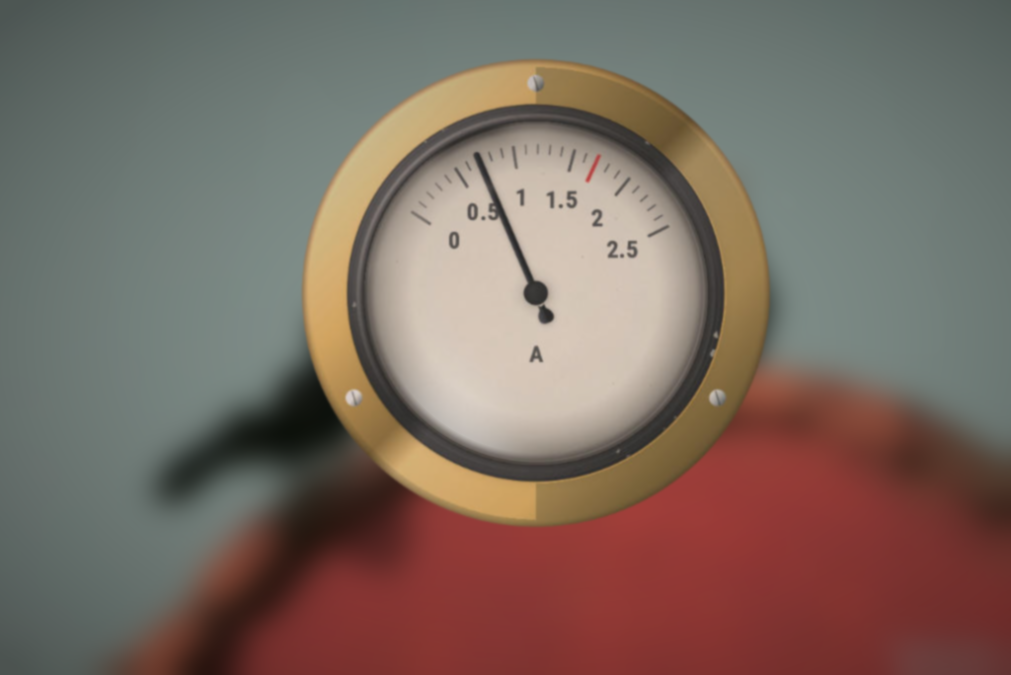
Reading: 0.7; A
